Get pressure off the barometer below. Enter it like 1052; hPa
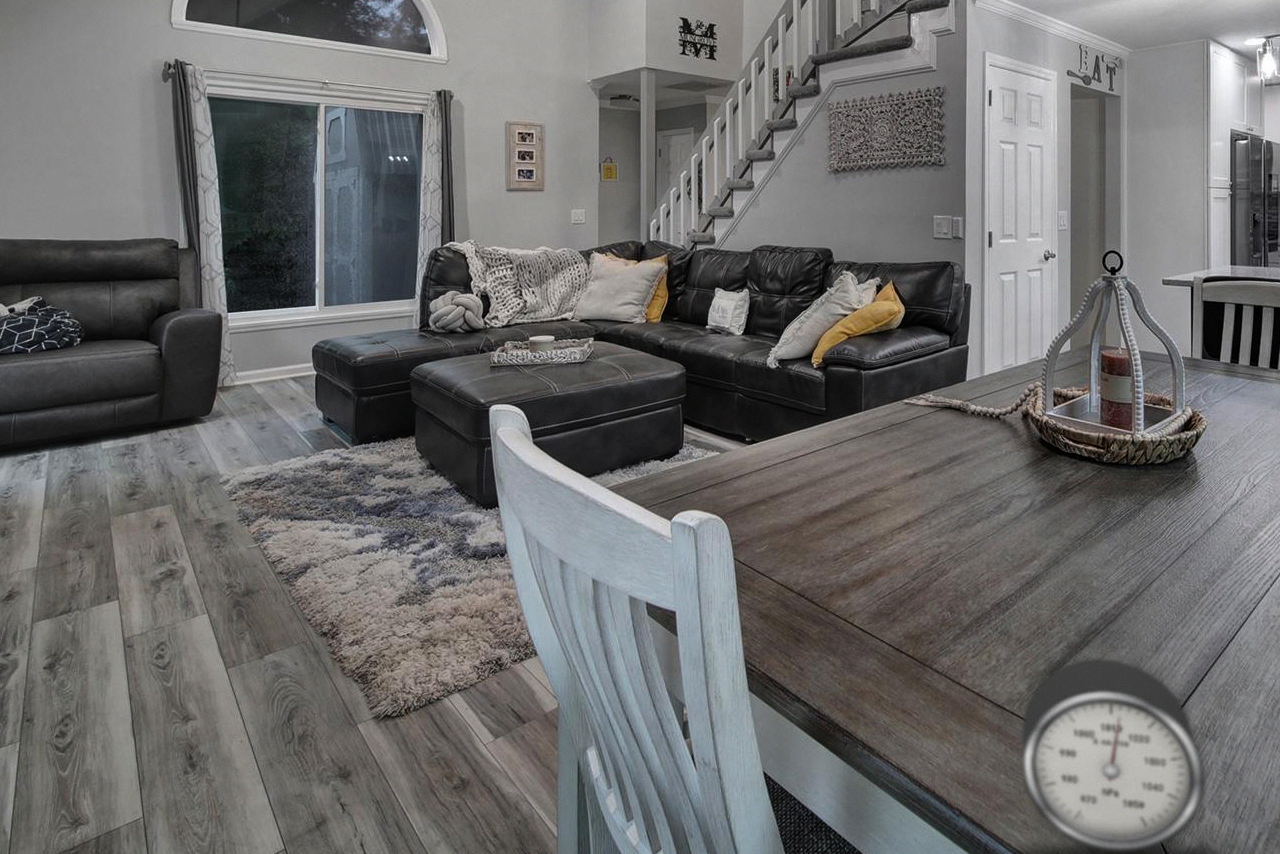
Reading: 1012; hPa
